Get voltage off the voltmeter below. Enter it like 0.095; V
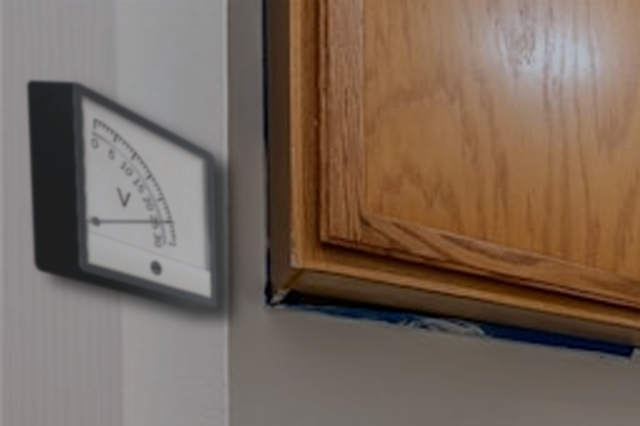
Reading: 25; V
